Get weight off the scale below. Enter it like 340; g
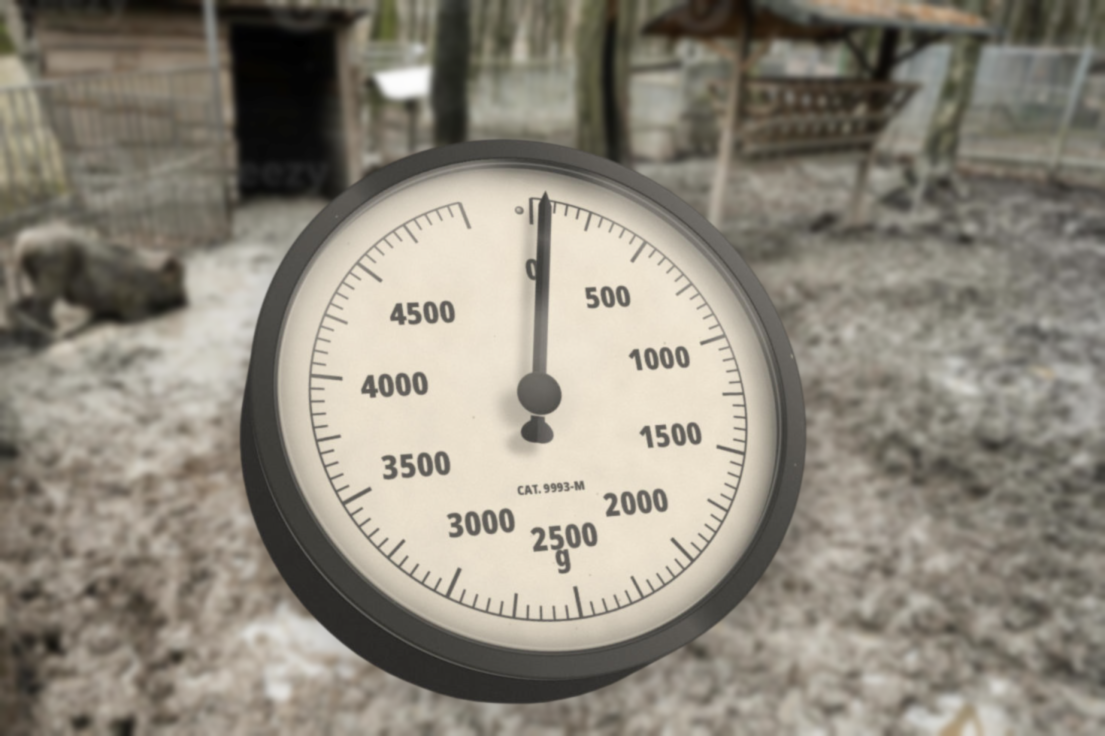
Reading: 50; g
